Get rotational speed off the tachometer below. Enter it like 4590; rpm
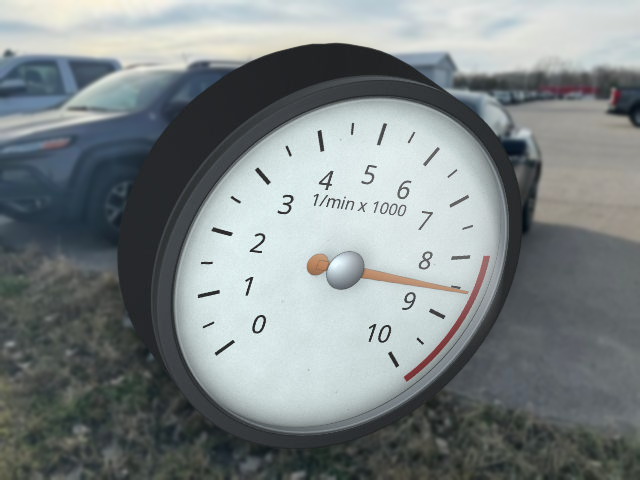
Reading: 8500; rpm
